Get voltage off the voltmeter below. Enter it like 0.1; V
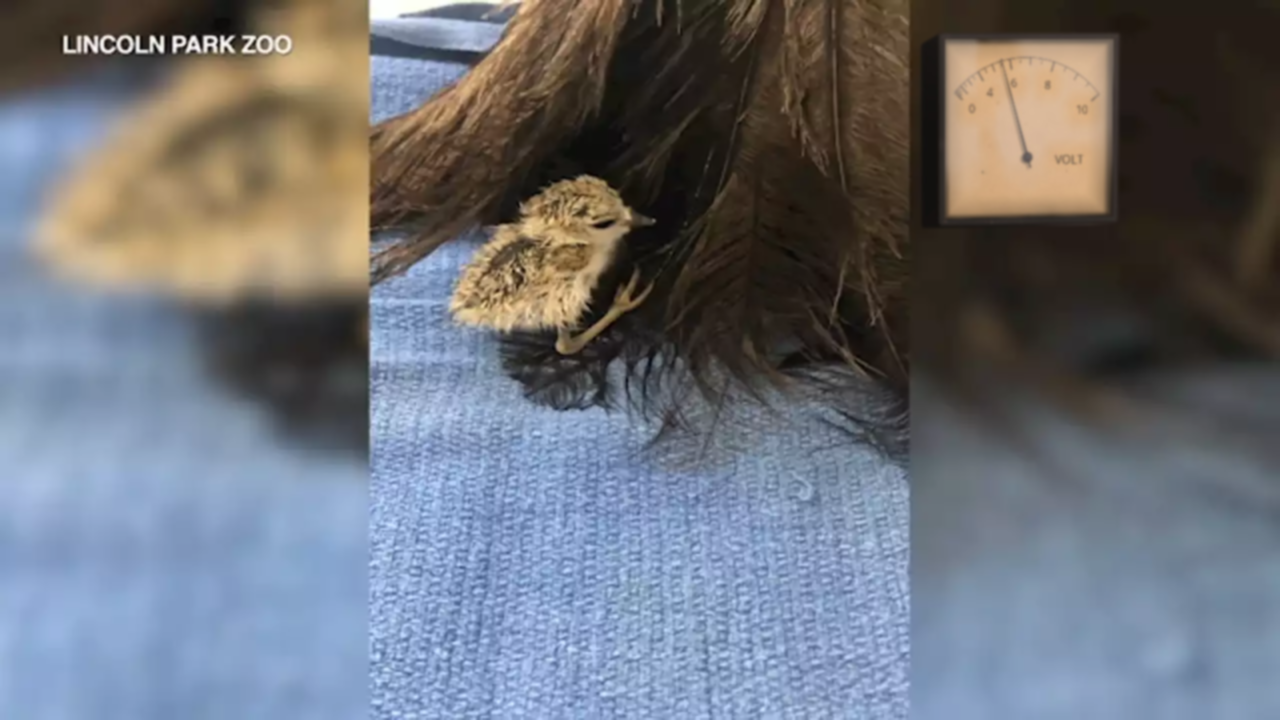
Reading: 5.5; V
